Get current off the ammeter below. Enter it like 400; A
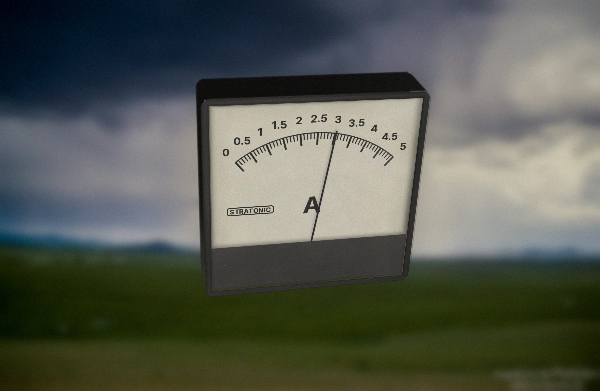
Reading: 3; A
